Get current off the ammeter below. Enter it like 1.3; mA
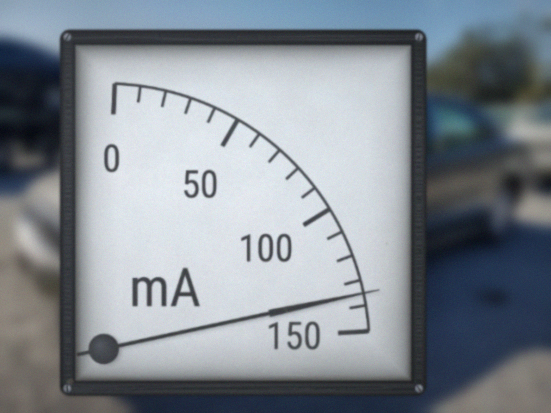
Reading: 135; mA
